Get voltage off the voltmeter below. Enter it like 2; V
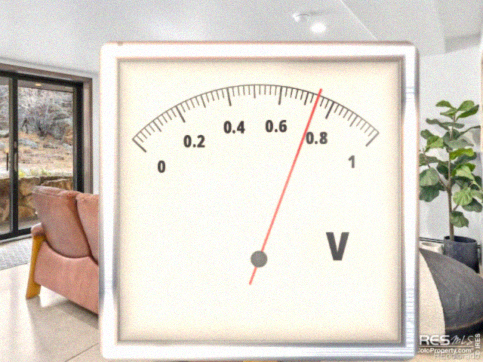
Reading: 0.74; V
